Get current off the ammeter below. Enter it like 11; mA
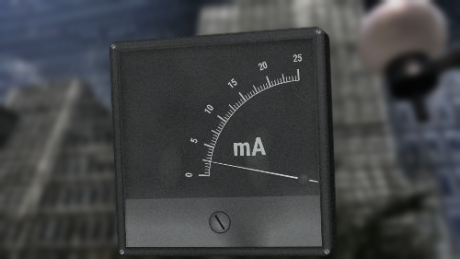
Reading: 2.5; mA
